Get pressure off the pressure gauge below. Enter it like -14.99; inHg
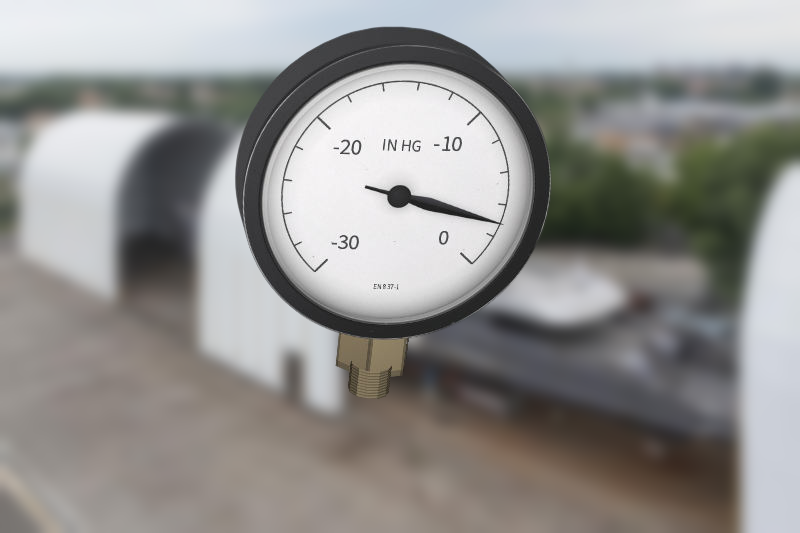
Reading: -3; inHg
